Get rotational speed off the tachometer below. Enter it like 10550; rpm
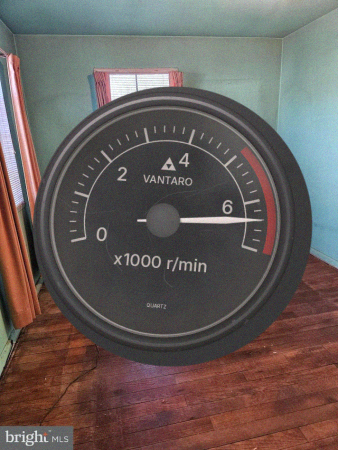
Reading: 6400; rpm
